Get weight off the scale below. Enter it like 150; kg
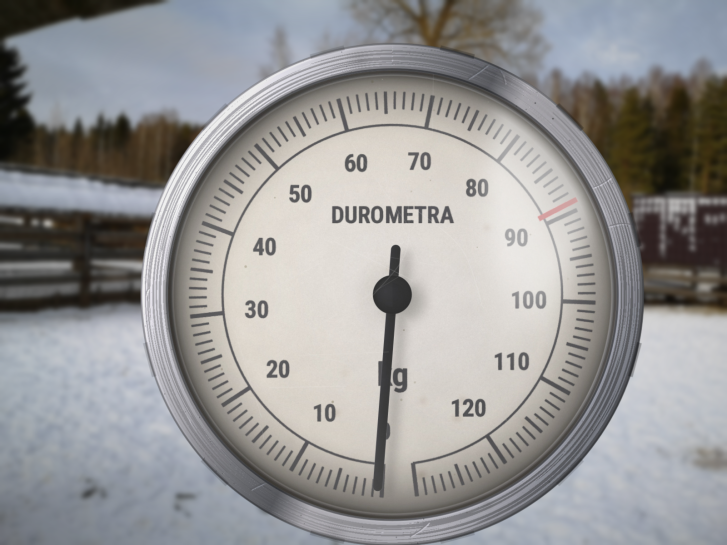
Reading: 0.5; kg
